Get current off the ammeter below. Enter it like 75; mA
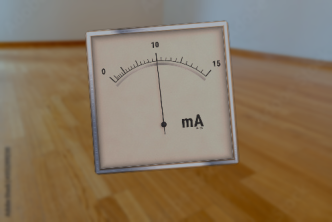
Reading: 10; mA
